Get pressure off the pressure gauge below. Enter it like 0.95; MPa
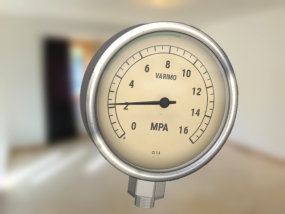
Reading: 2.25; MPa
